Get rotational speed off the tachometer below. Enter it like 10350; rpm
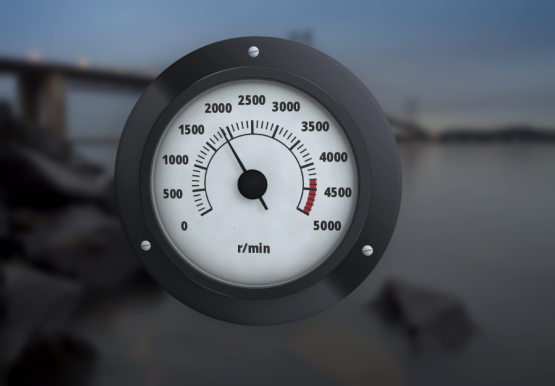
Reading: 1900; rpm
